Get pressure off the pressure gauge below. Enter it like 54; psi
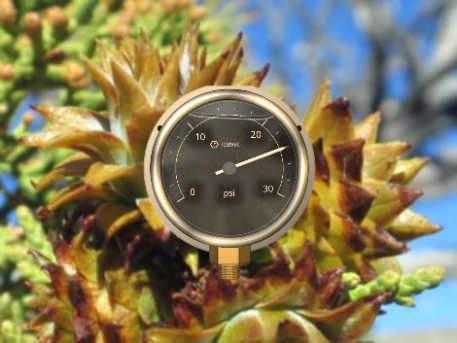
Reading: 24; psi
